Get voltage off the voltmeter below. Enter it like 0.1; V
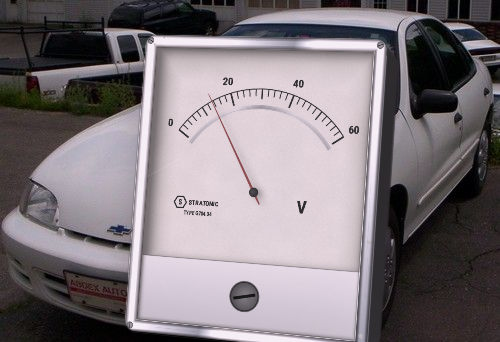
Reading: 14; V
